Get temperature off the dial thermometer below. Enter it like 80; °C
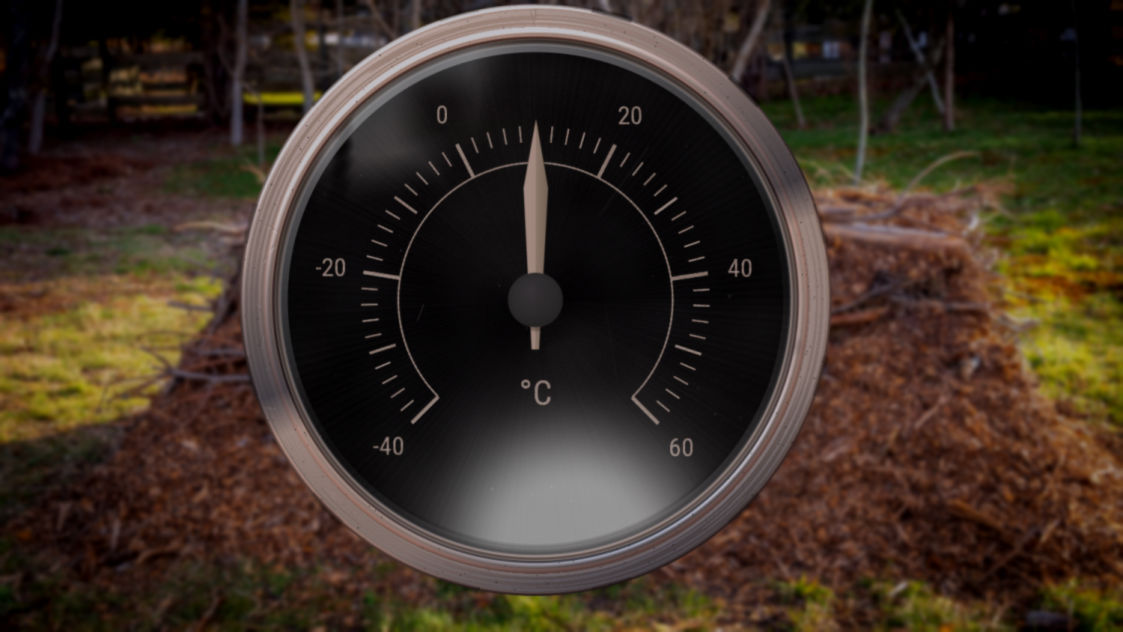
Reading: 10; °C
